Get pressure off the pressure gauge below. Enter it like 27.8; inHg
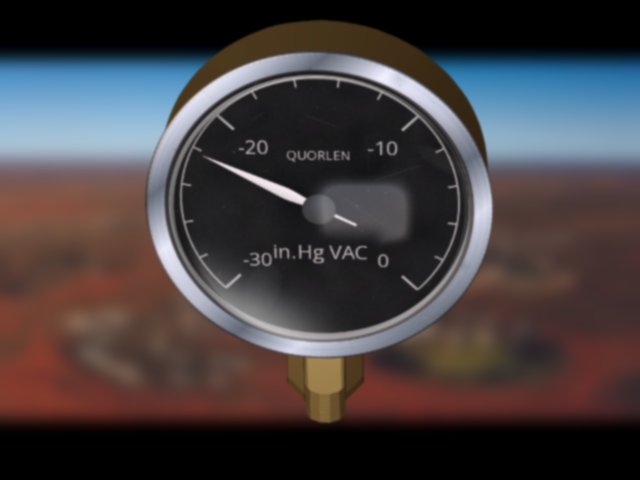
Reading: -22; inHg
